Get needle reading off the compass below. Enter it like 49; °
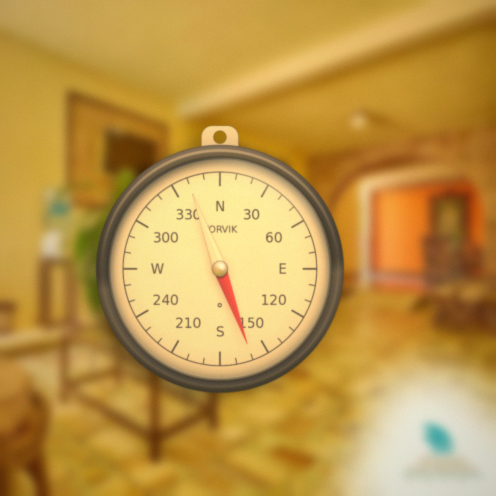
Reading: 160; °
